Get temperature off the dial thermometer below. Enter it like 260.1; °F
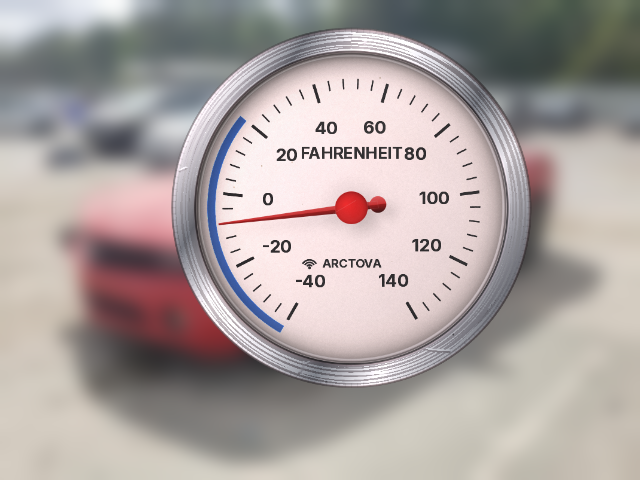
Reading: -8; °F
